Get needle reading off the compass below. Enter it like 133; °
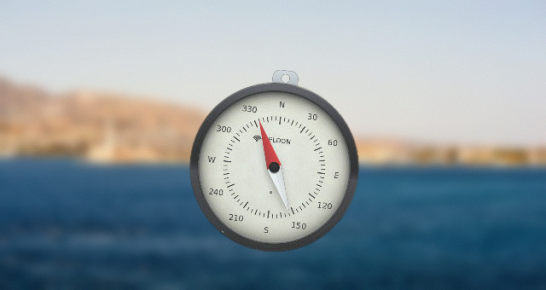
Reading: 335; °
